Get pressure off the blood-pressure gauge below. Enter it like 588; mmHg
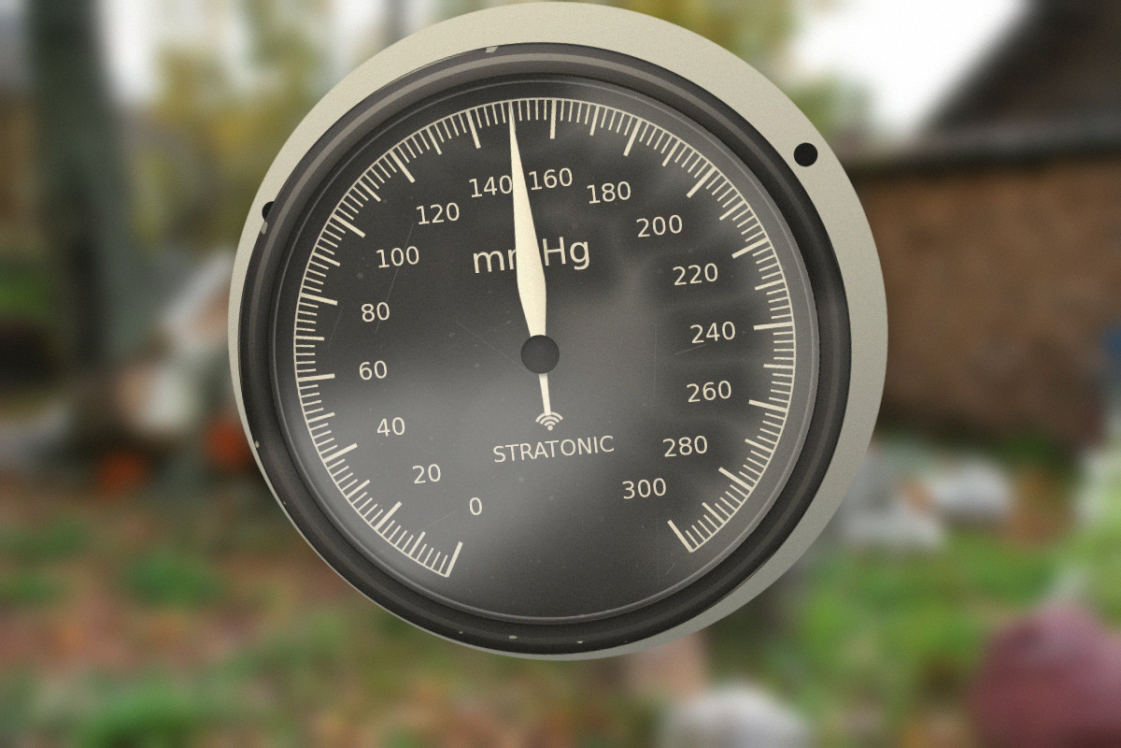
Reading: 150; mmHg
